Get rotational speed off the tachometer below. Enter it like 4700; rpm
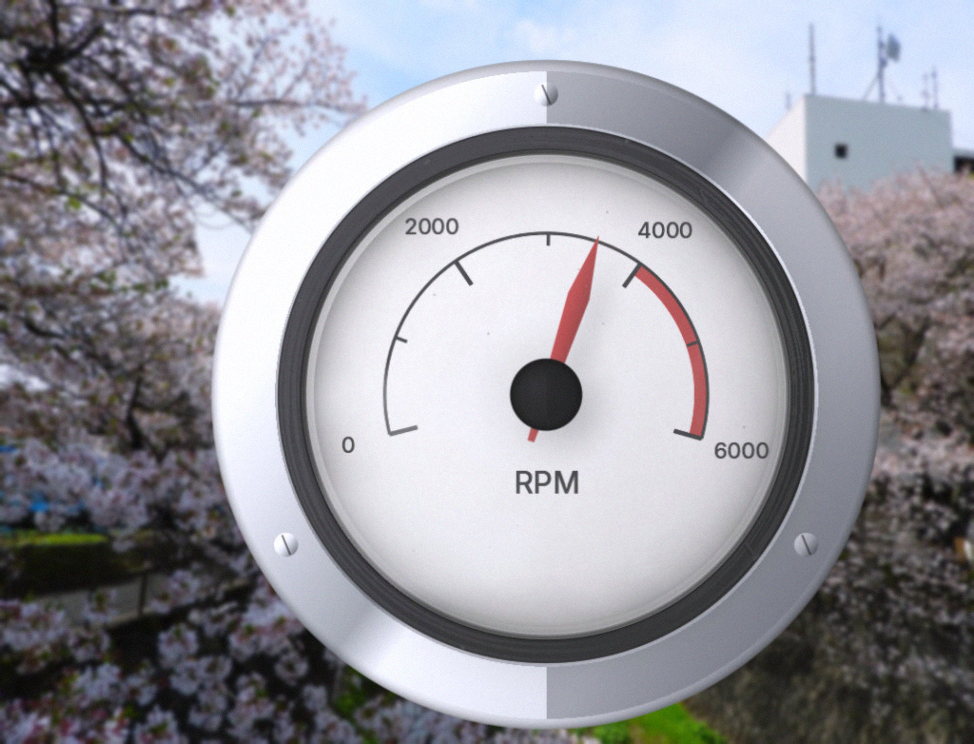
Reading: 3500; rpm
